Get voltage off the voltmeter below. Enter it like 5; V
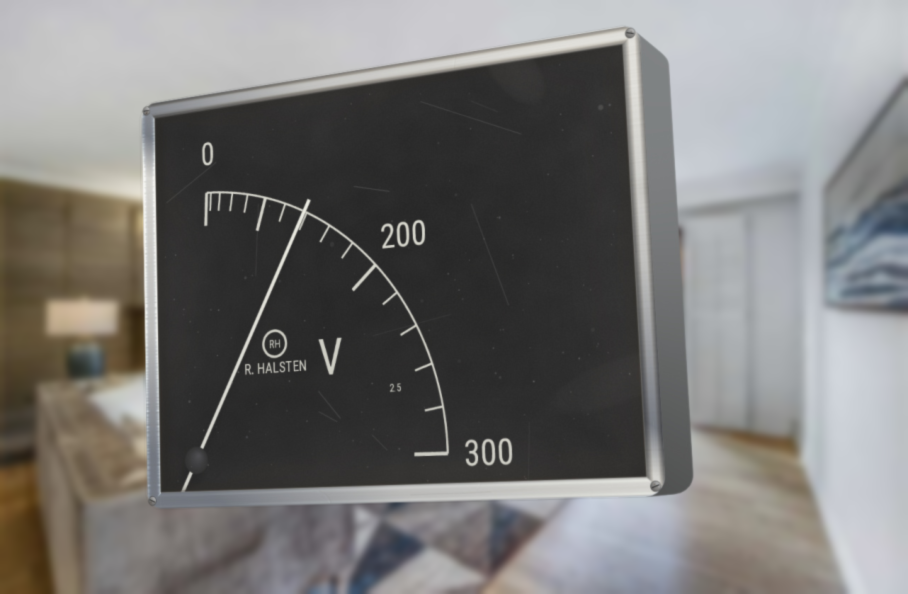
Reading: 140; V
